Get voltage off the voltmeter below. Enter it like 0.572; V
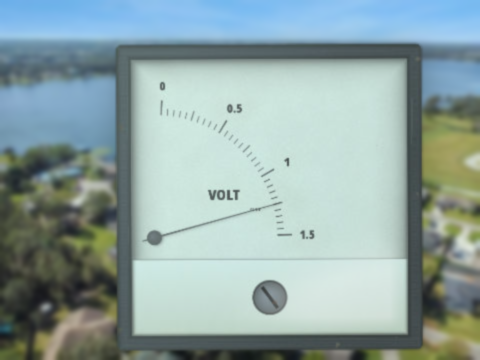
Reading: 1.25; V
